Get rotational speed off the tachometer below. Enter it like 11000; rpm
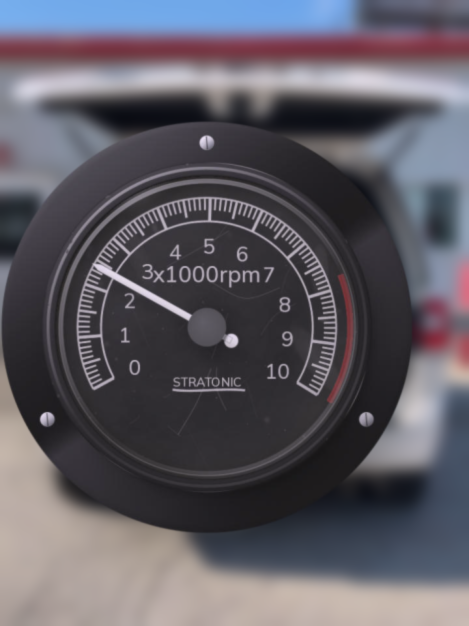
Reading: 2400; rpm
